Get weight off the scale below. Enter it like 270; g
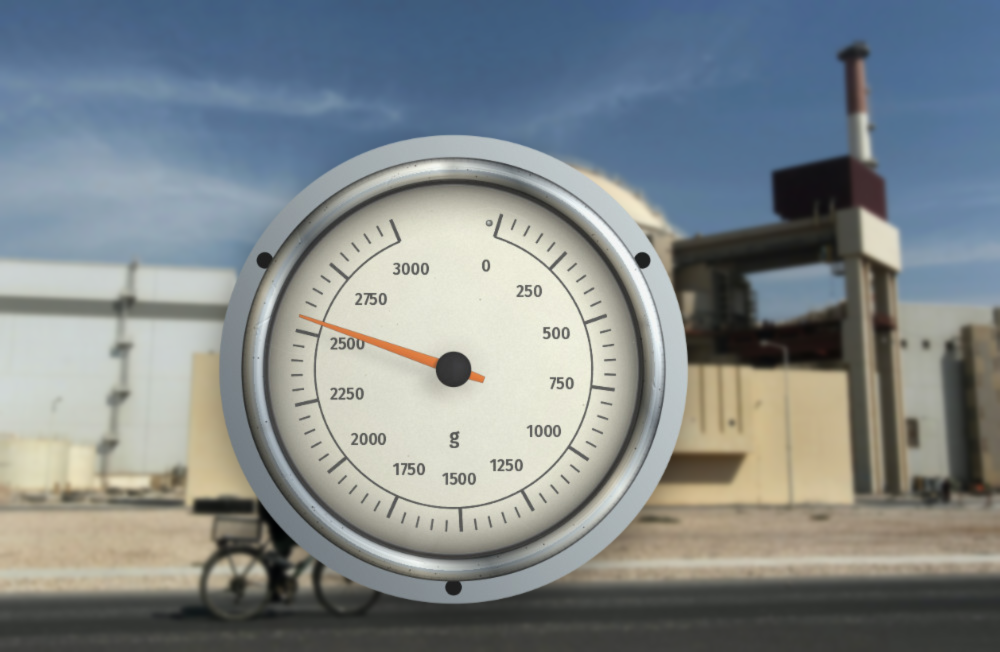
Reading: 2550; g
